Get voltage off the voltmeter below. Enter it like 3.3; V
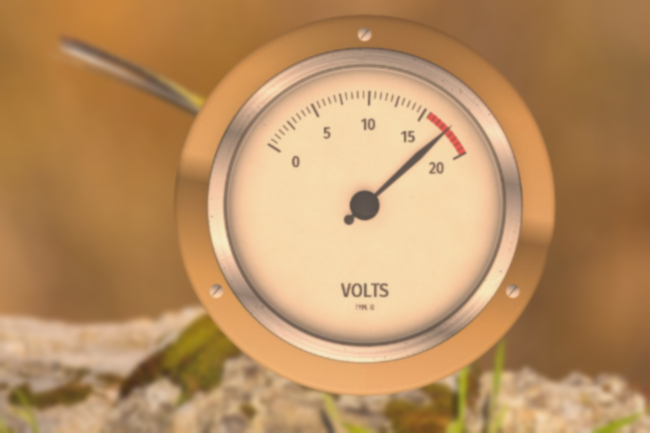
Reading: 17.5; V
